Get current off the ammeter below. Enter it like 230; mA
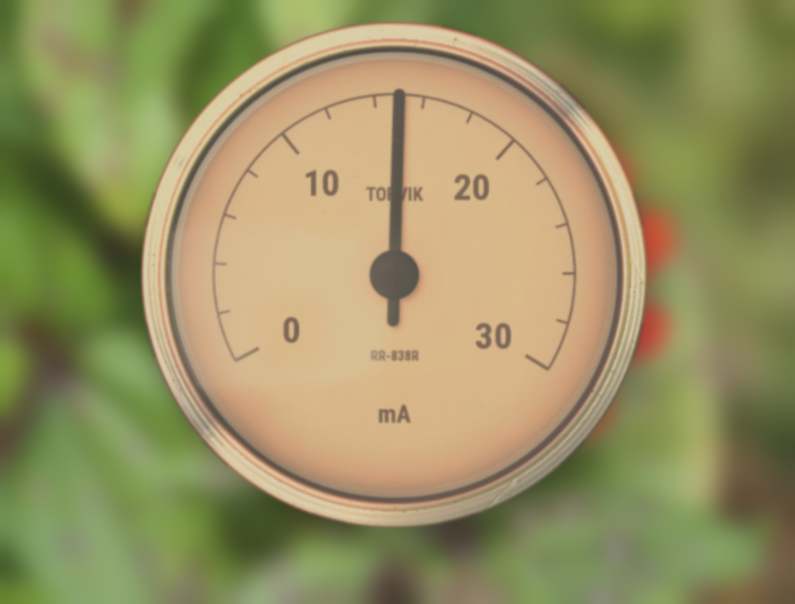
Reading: 15; mA
